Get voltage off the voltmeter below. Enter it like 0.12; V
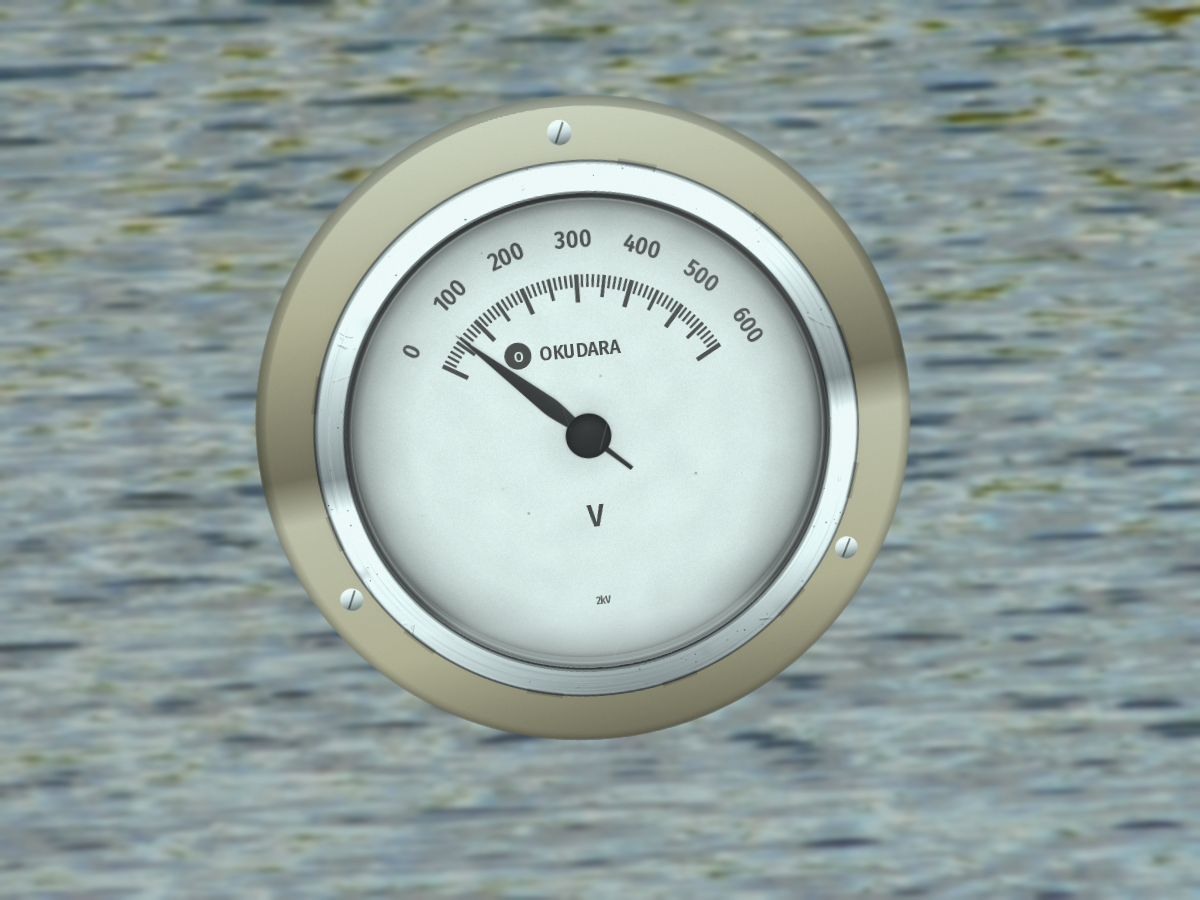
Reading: 60; V
